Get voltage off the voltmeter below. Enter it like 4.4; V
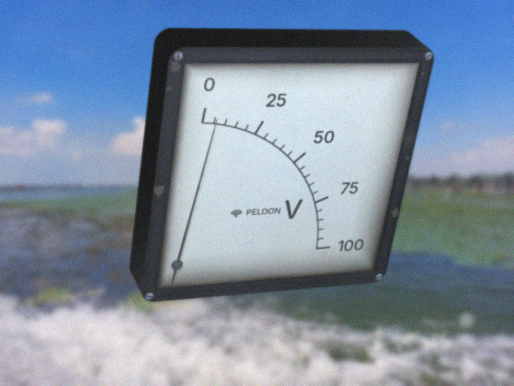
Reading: 5; V
